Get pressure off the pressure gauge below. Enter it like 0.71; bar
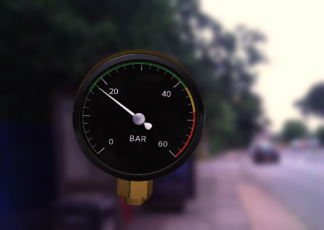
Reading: 18; bar
